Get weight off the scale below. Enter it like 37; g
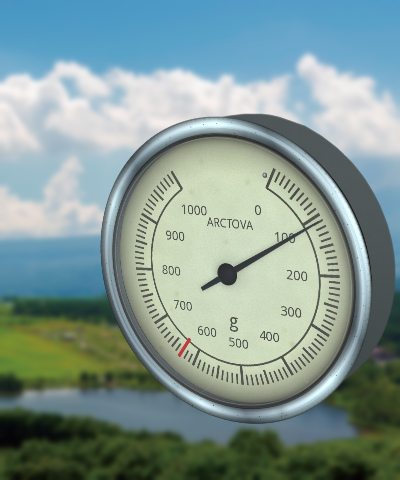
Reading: 110; g
